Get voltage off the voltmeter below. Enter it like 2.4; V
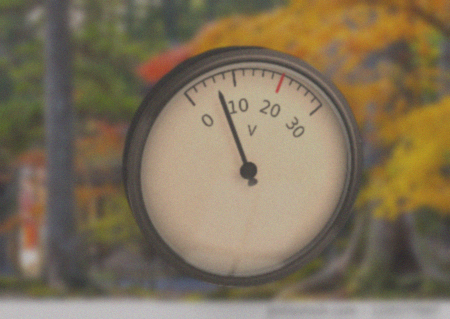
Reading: 6; V
